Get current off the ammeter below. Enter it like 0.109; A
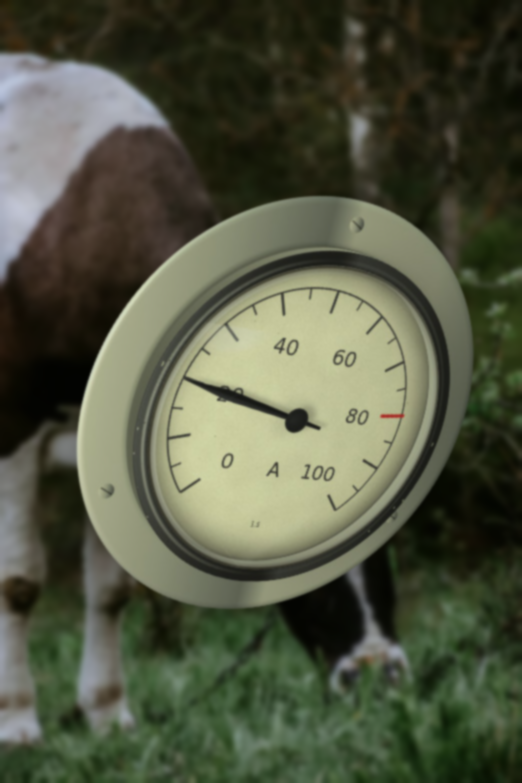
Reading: 20; A
